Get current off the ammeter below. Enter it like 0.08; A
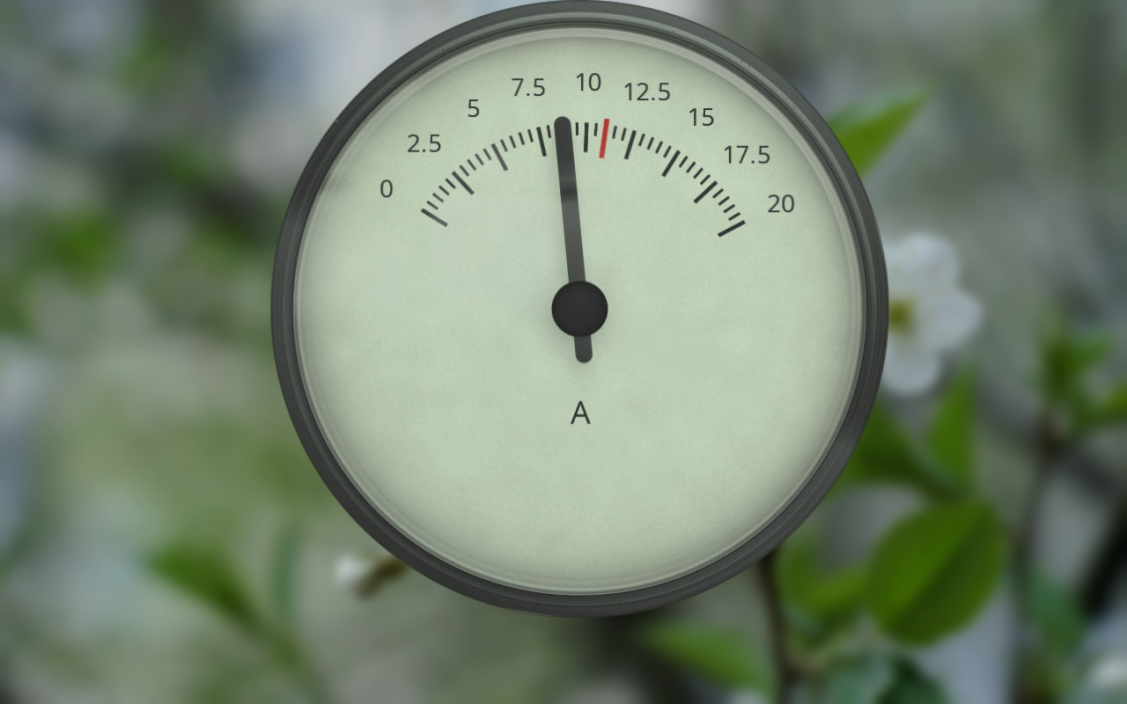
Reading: 8.75; A
